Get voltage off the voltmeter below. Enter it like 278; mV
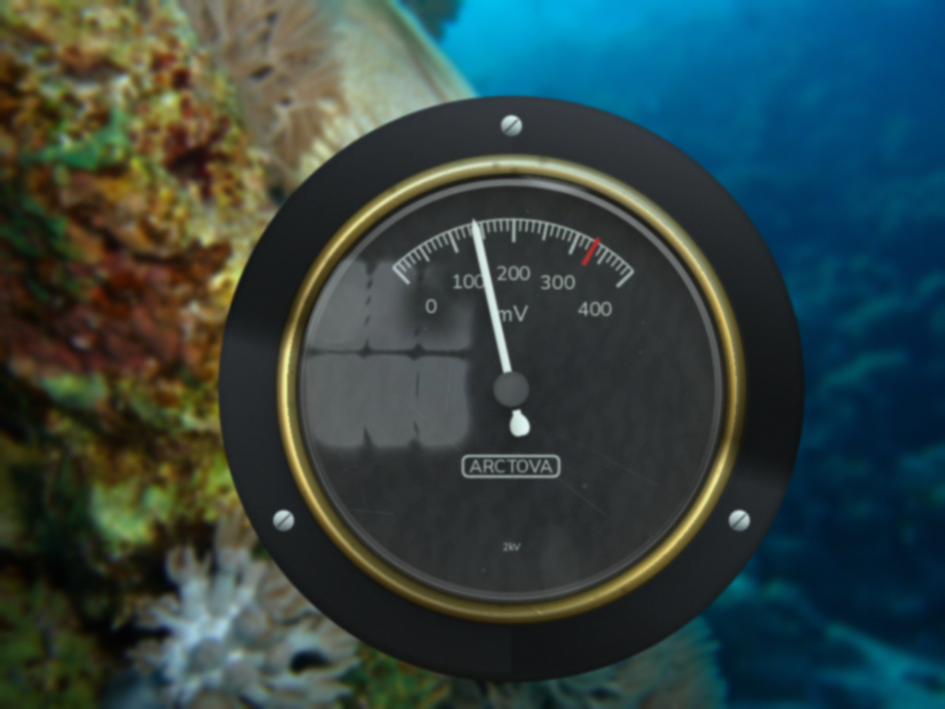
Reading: 140; mV
